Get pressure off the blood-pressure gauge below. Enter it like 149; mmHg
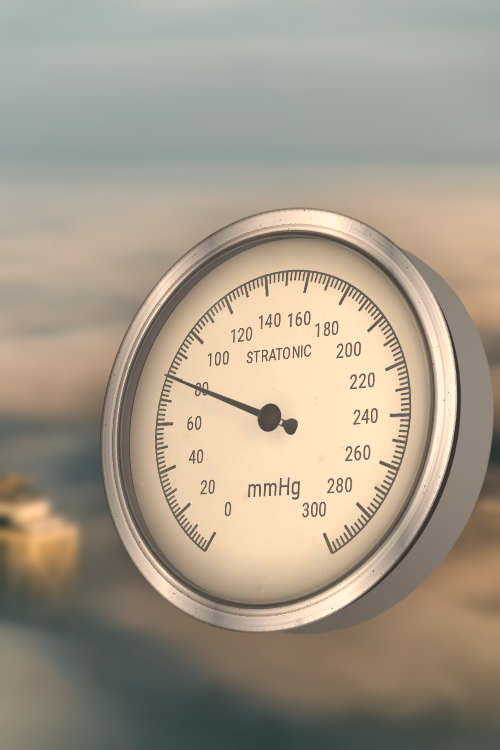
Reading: 80; mmHg
